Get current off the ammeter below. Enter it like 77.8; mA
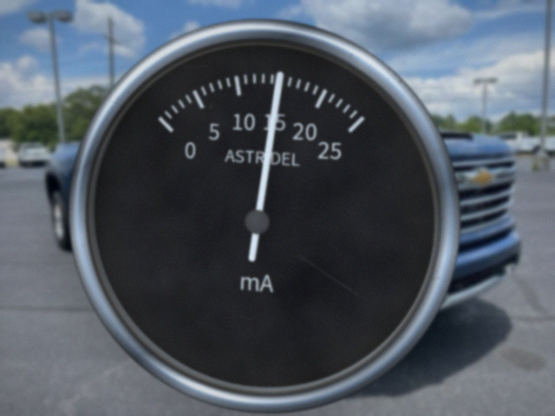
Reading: 15; mA
